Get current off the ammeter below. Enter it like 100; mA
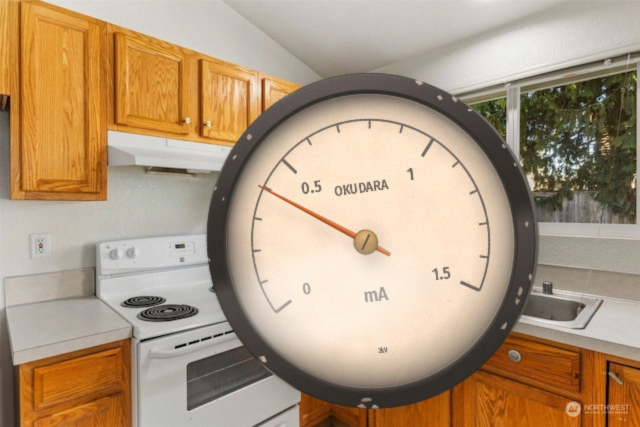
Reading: 0.4; mA
